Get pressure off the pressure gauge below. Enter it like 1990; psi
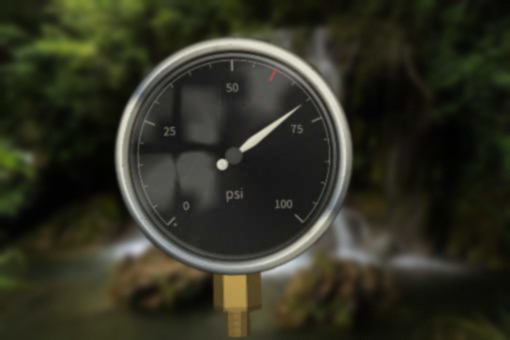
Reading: 70; psi
